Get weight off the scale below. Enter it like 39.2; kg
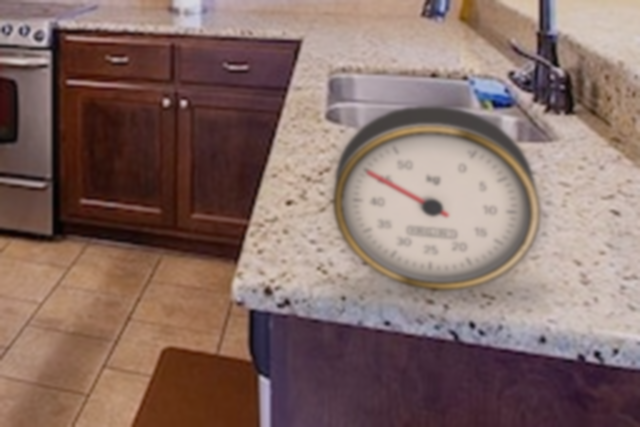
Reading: 45; kg
